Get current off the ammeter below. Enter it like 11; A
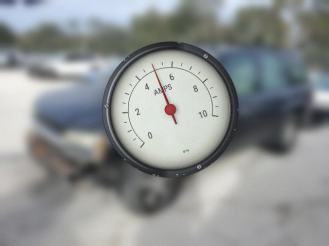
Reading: 5; A
